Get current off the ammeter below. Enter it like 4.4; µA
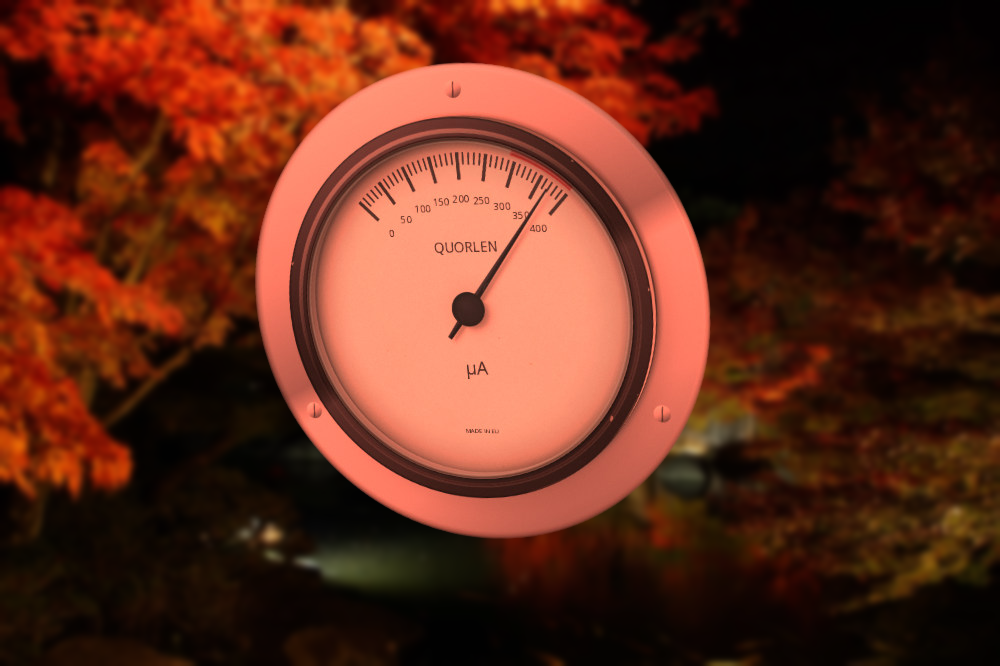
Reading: 370; µA
